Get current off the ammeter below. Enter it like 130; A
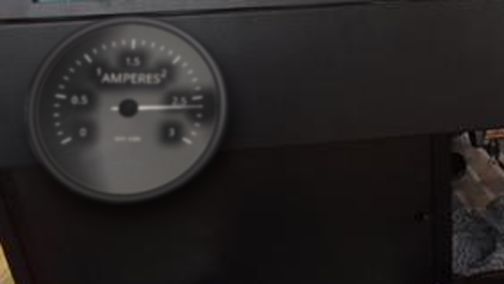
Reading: 2.6; A
